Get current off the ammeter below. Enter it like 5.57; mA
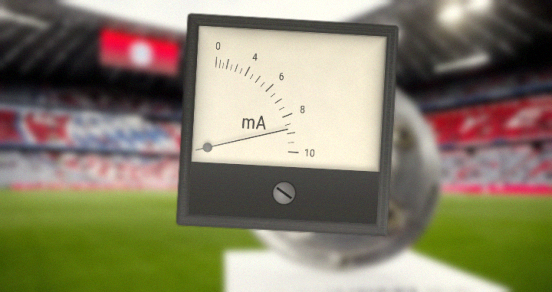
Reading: 8.75; mA
